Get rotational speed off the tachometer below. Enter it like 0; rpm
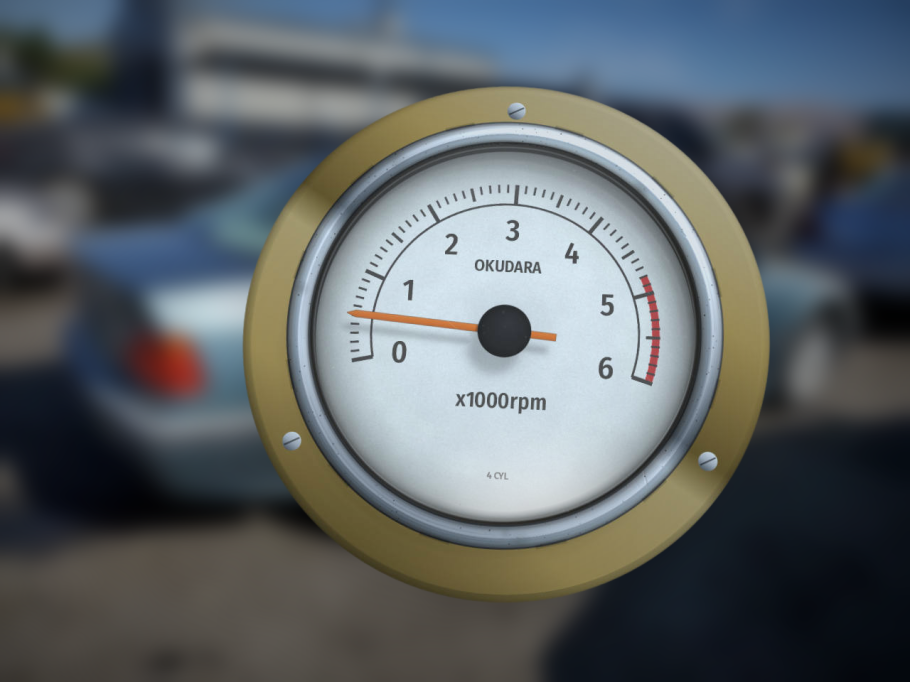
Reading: 500; rpm
